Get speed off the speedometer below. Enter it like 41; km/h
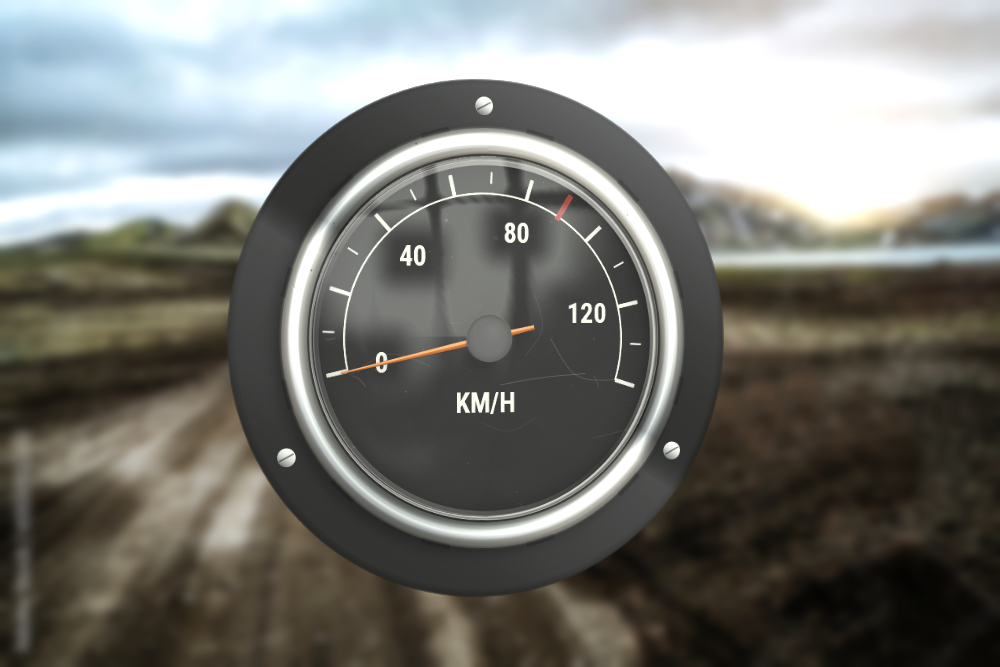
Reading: 0; km/h
